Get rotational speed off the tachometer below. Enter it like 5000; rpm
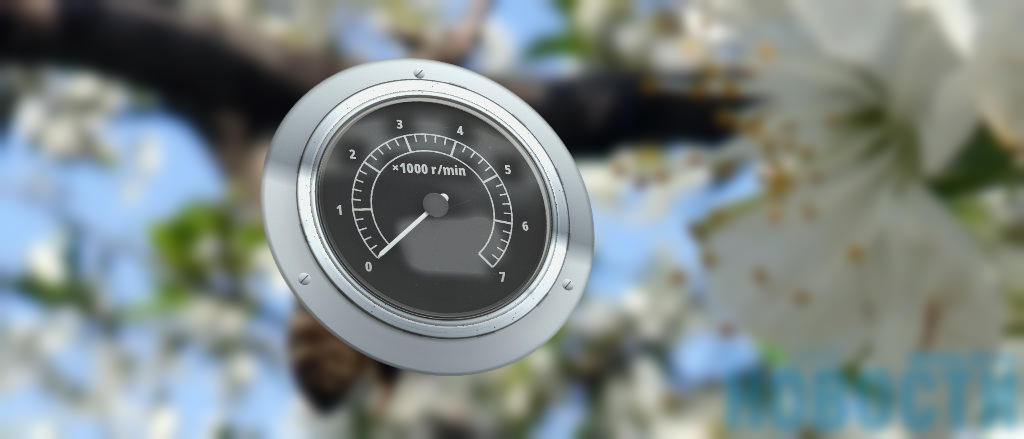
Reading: 0; rpm
